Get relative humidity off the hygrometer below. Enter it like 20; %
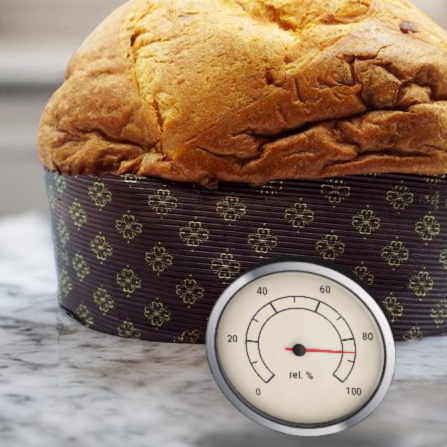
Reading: 85; %
